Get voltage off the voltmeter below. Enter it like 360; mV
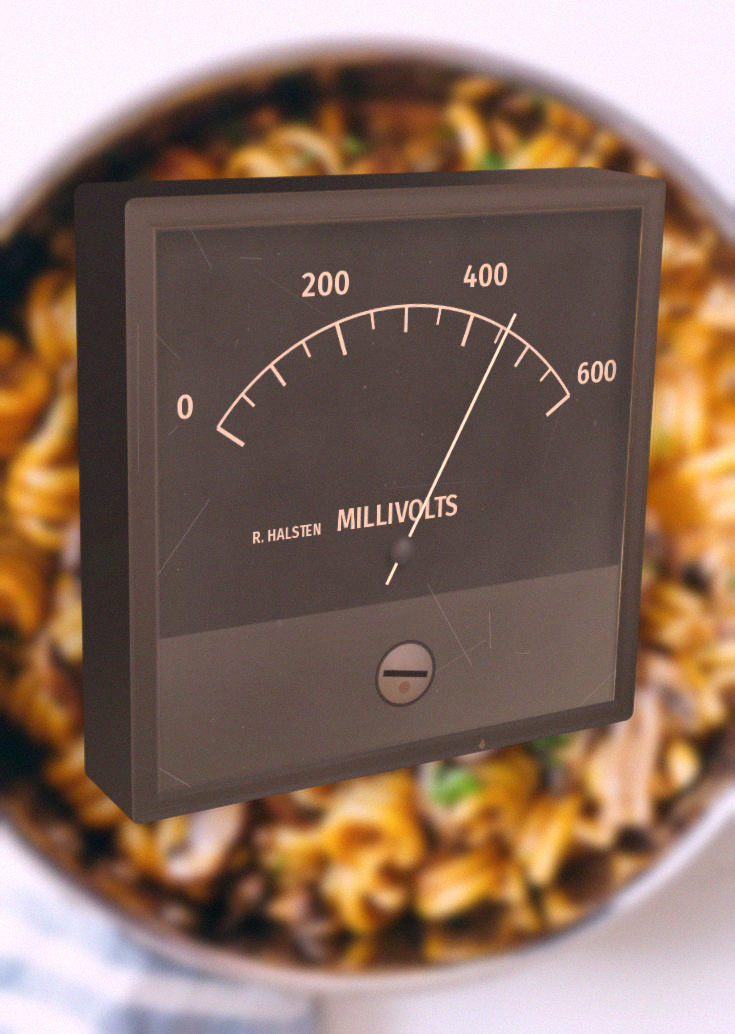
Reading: 450; mV
